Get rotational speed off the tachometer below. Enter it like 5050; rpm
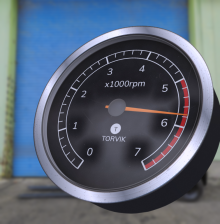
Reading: 5800; rpm
